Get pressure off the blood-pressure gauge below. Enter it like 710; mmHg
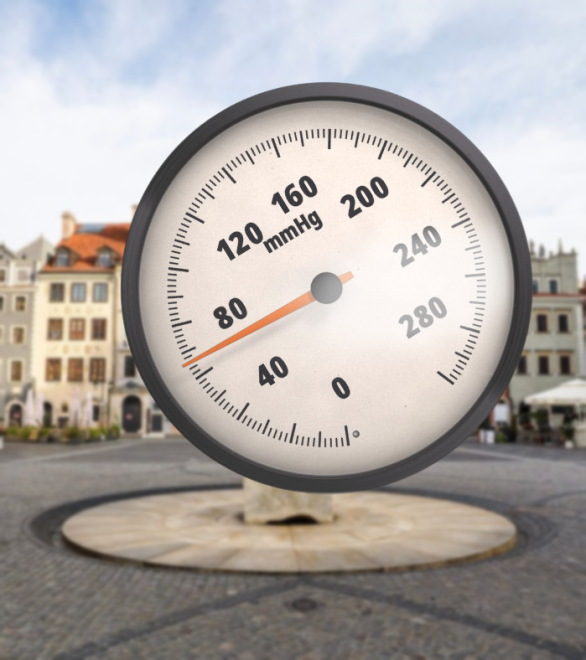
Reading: 66; mmHg
